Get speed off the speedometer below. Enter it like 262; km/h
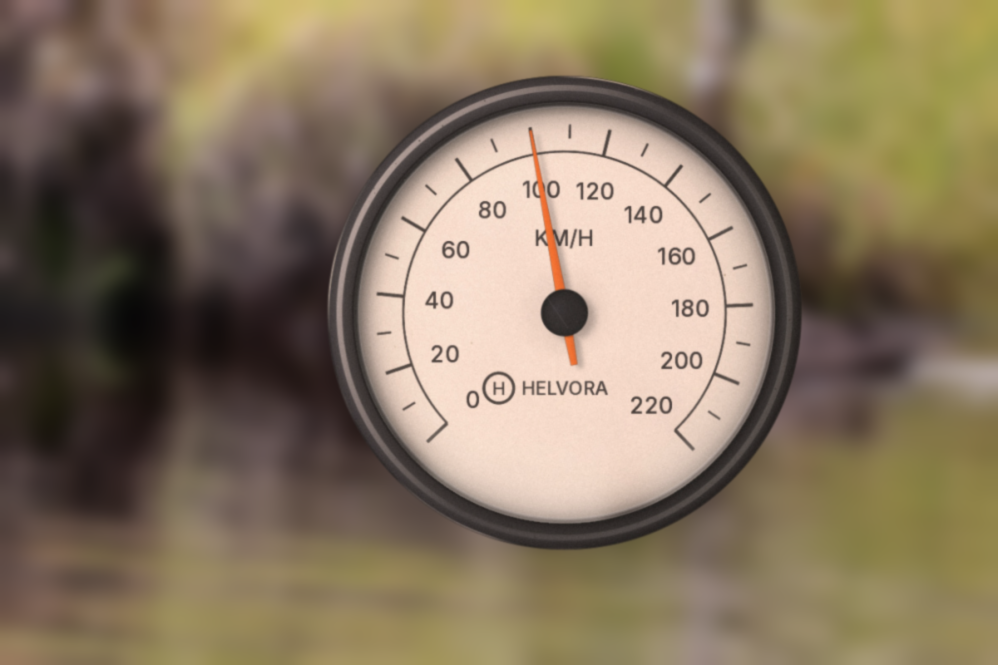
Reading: 100; km/h
